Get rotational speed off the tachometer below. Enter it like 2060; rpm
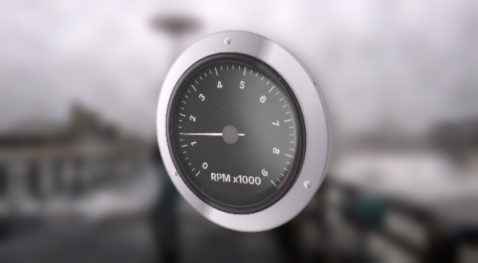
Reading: 1400; rpm
